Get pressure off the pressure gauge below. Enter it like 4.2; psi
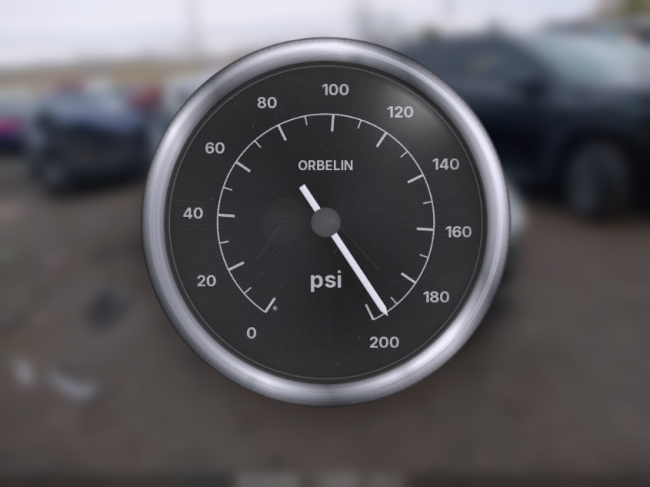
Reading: 195; psi
